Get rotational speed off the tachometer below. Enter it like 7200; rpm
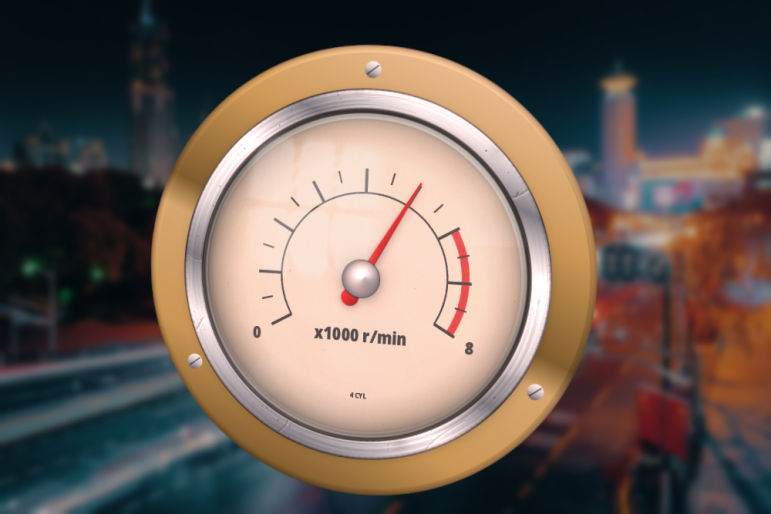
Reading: 5000; rpm
